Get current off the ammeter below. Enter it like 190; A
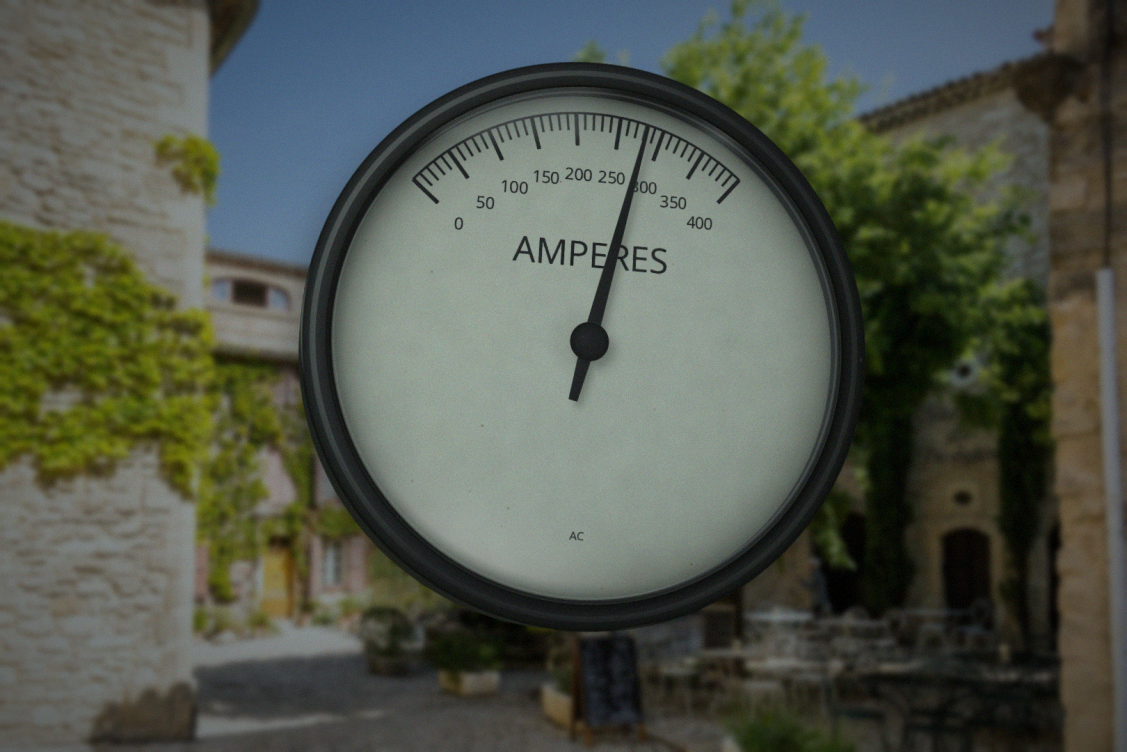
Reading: 280; A
